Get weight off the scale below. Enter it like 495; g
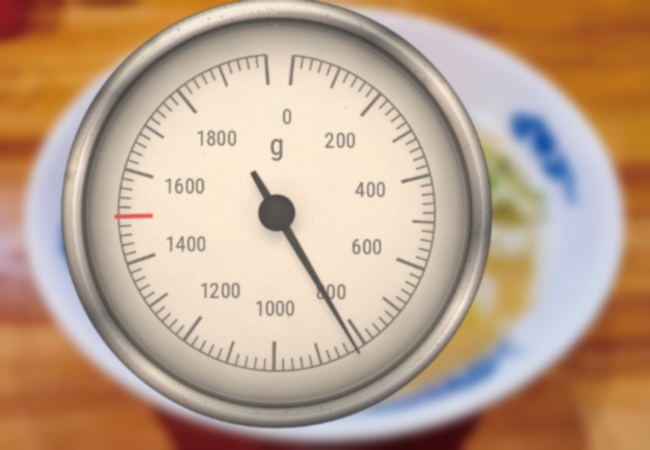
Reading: 820; g
